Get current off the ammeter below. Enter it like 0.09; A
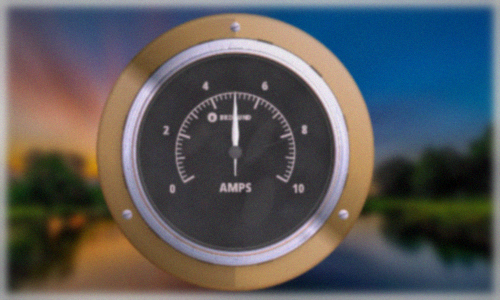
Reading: 5; A
